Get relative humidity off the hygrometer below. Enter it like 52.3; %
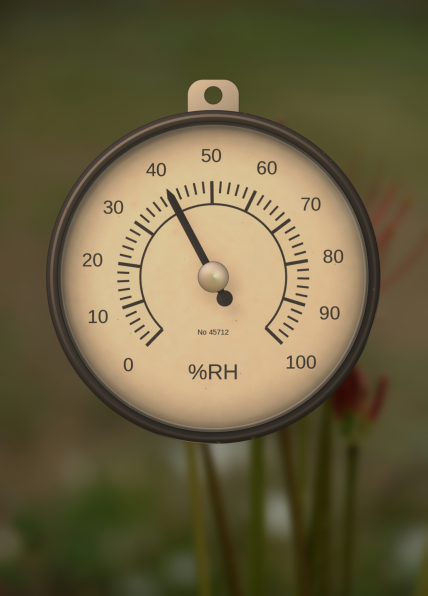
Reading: 40; %
